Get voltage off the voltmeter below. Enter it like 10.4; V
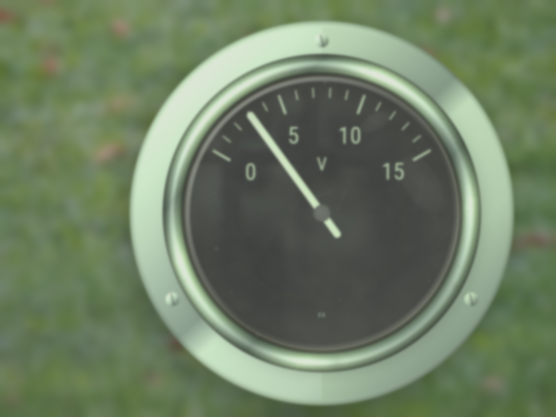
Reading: 3; V
